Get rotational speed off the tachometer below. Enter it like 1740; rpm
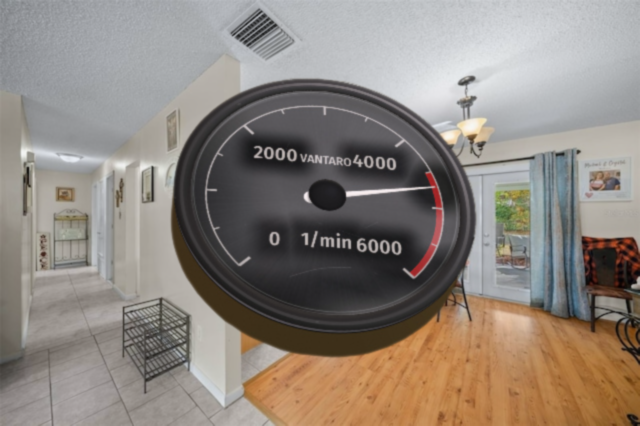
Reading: 4750; rpm
